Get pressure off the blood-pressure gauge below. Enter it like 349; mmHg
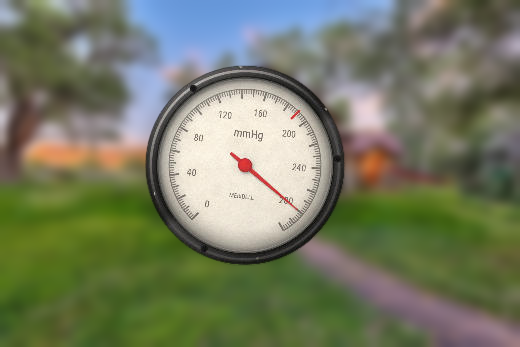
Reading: 280; mmHg
